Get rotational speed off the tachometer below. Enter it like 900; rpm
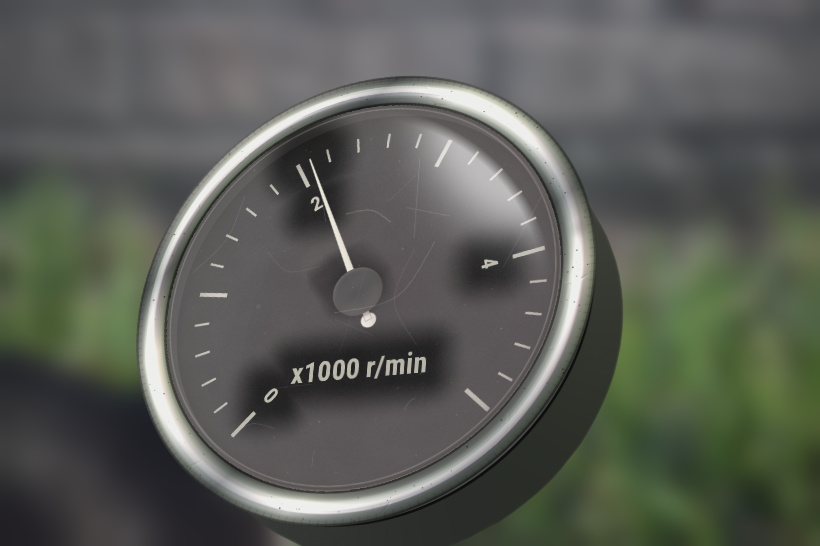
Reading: 2100; rpm
